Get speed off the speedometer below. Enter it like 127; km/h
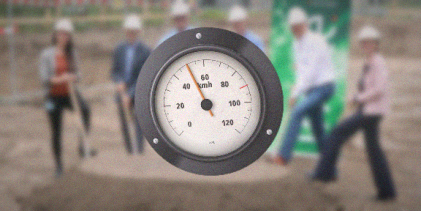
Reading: 50; km/h
